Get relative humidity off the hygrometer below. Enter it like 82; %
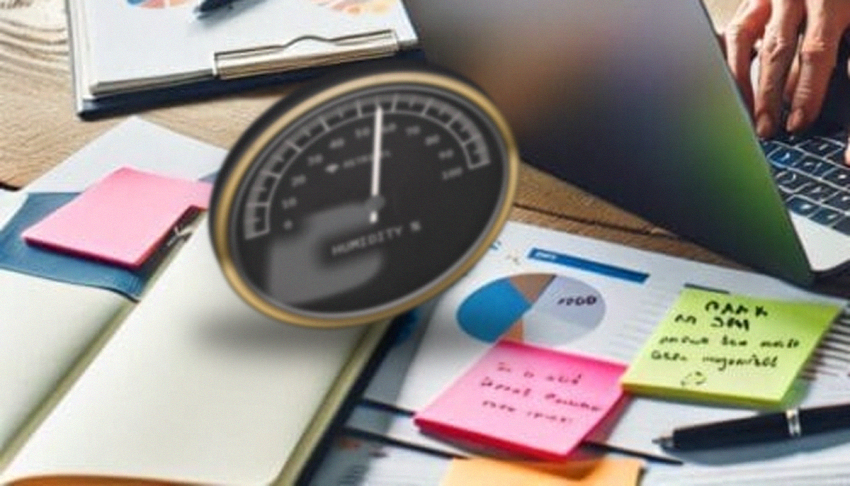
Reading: 55; %
